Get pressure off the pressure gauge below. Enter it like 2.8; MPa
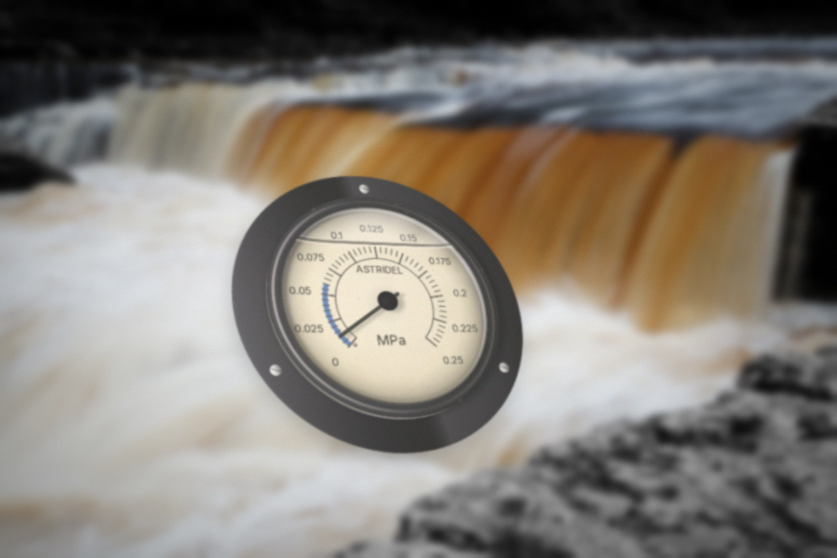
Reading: 0.01; MPa
